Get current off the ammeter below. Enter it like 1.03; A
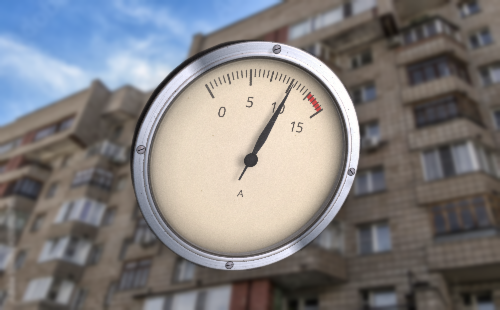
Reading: 10; A
